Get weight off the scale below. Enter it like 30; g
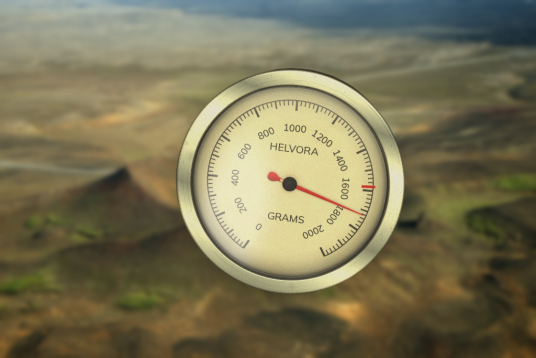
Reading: 1720; g
